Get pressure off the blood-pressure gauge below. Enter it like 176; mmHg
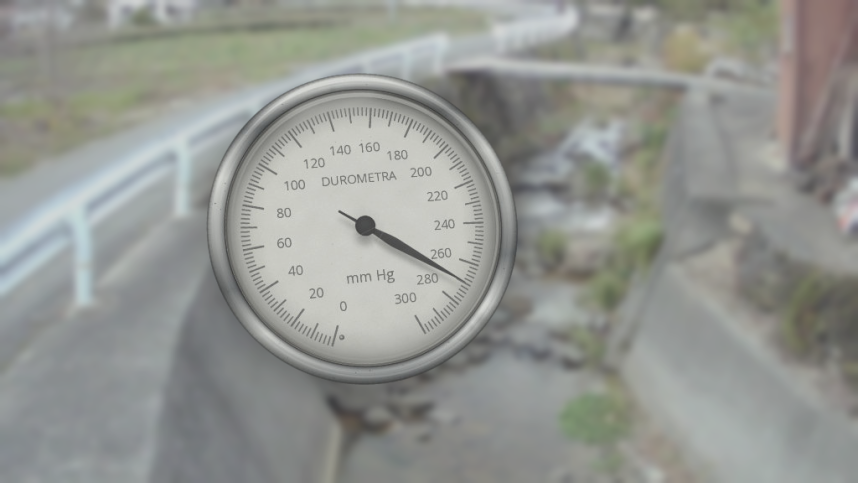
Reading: 270; mmHg
